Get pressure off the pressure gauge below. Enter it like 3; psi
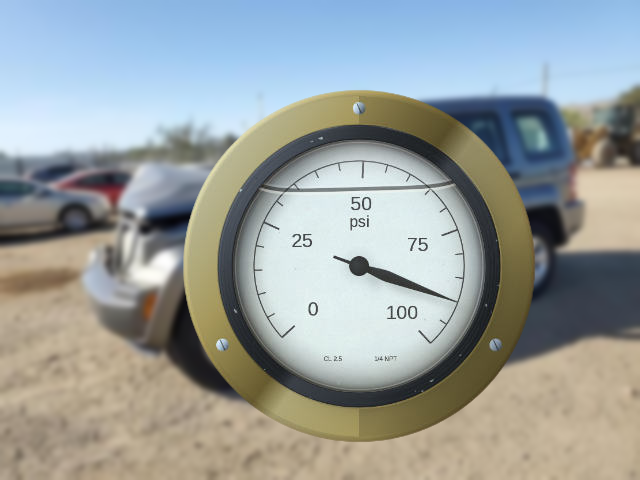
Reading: 90; psi
